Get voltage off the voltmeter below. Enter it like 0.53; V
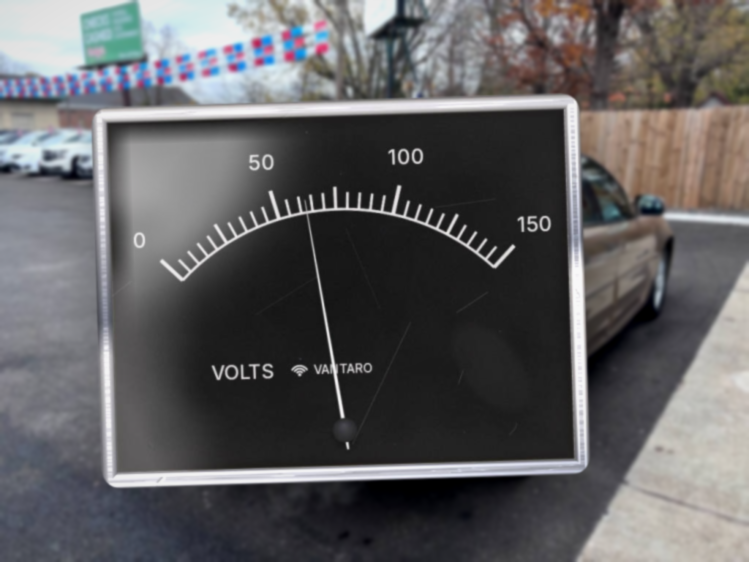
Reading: 62.5; V
